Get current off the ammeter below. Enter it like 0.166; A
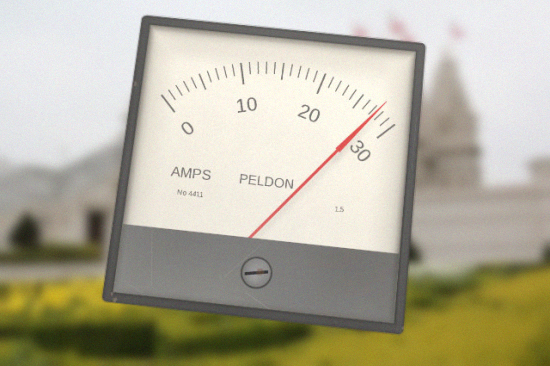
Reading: 27.5; A
